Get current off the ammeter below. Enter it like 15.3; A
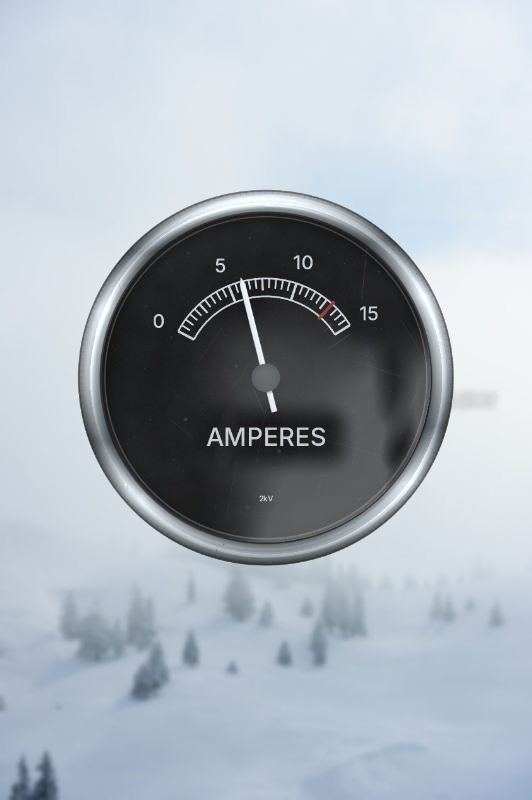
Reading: 6; A
